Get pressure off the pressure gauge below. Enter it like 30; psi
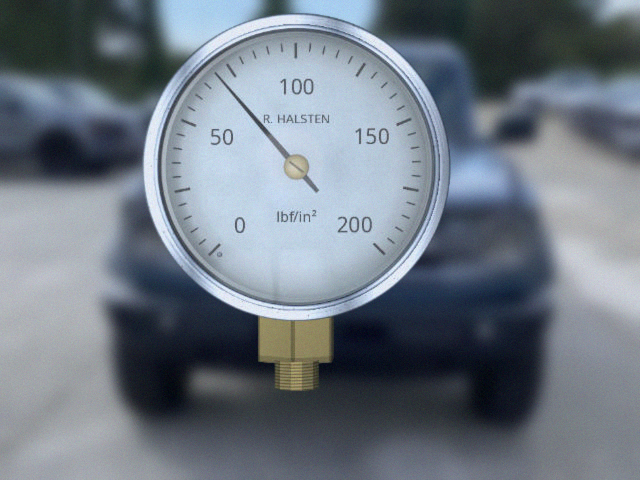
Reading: 70; psi
